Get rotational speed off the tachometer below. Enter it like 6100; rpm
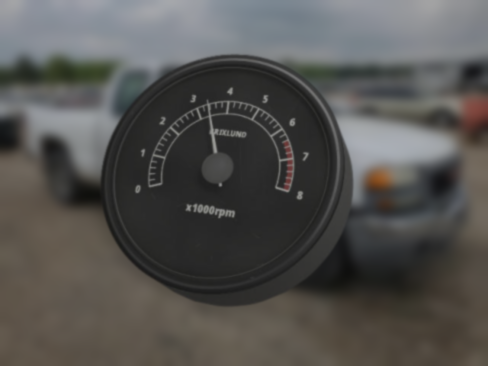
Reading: 3400; rpm
